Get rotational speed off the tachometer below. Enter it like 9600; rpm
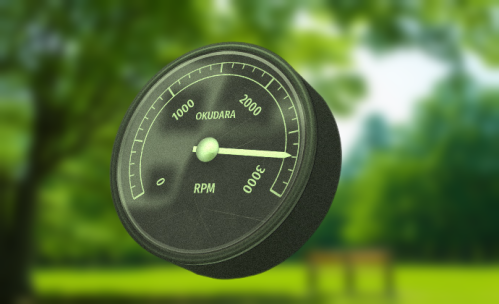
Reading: 2700; rpm
